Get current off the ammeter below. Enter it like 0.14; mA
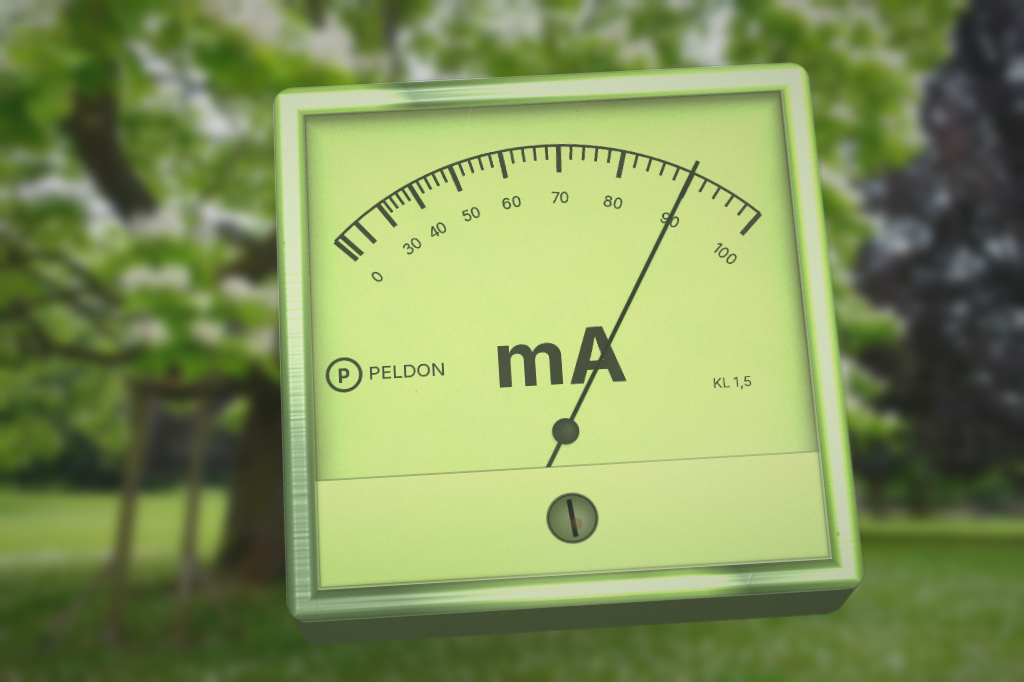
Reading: 90; mA
